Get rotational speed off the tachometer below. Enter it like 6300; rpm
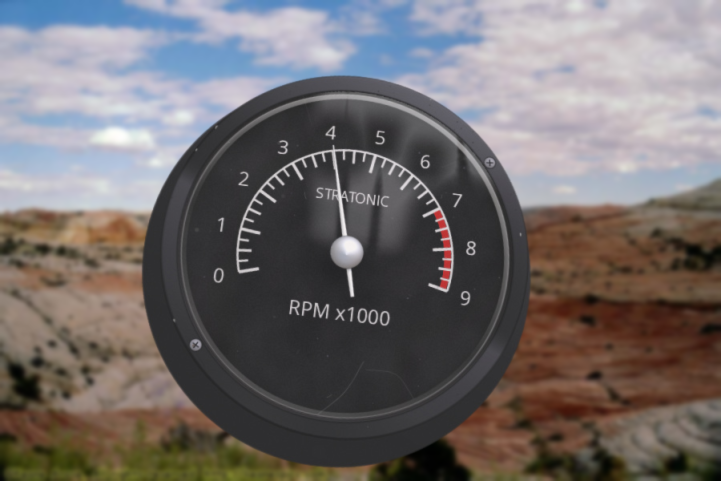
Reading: 4000; rpm
